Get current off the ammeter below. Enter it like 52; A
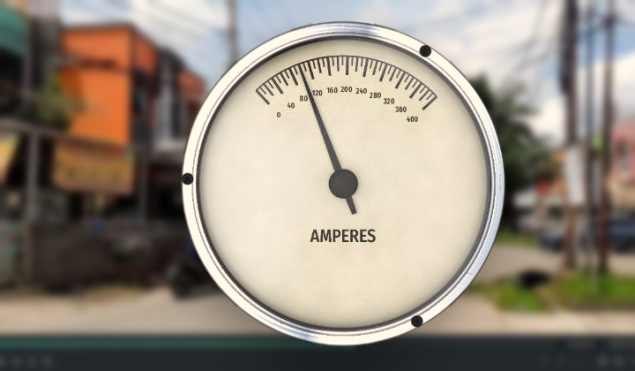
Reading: 100; A
